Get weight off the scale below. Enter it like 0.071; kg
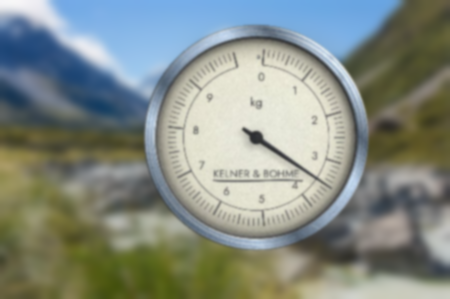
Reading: 3.5; kg
